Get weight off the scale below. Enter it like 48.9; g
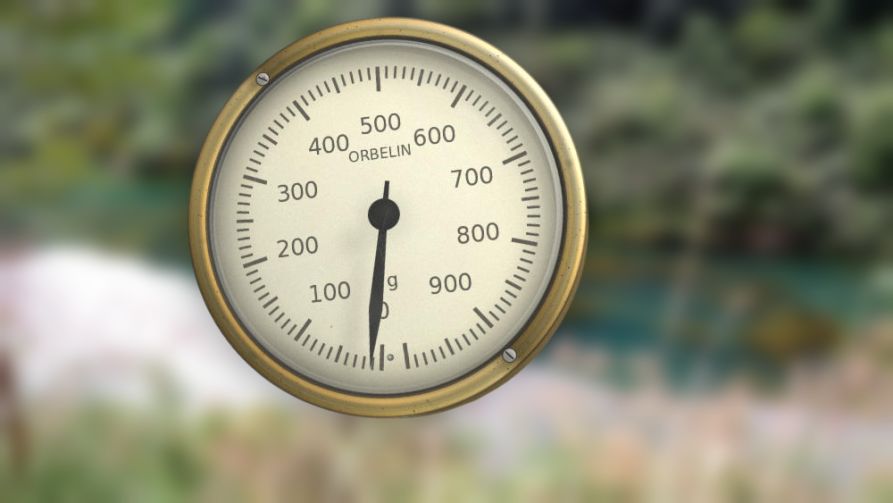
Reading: 10; g
